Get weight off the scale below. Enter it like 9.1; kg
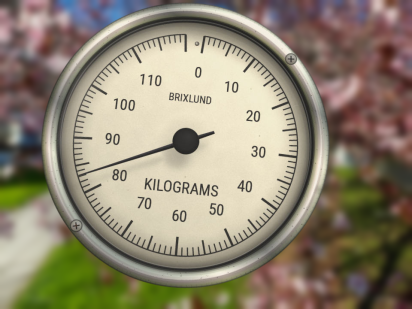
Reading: 83; kg
